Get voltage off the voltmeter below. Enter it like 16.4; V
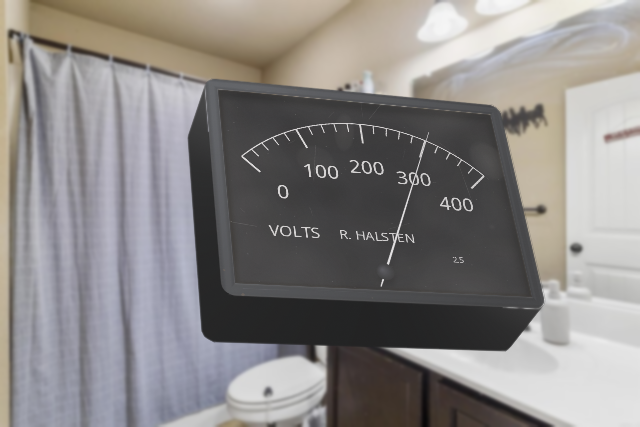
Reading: 300; V
